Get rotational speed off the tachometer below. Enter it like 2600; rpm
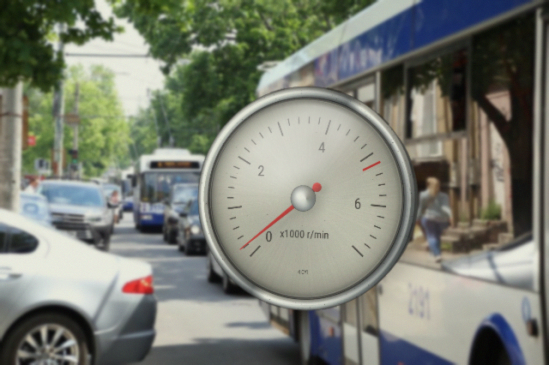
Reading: 200; rpm
